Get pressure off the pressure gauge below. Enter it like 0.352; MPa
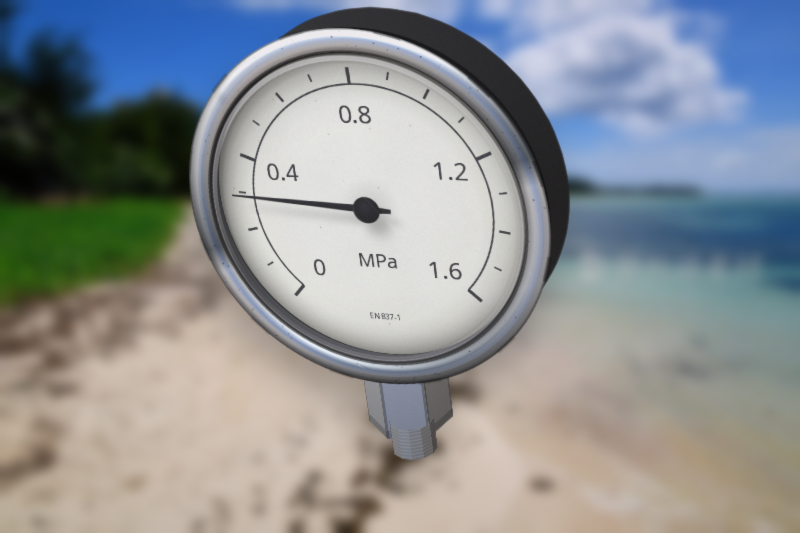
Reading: 0.3; MPa
